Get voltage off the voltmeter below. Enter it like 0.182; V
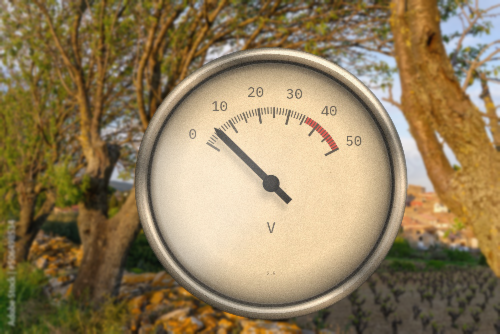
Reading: 5; V
